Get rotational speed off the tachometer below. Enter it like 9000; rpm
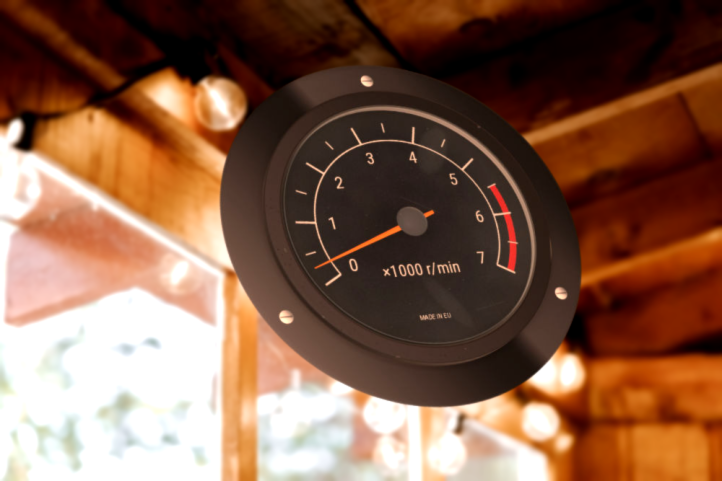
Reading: 250; rpm
